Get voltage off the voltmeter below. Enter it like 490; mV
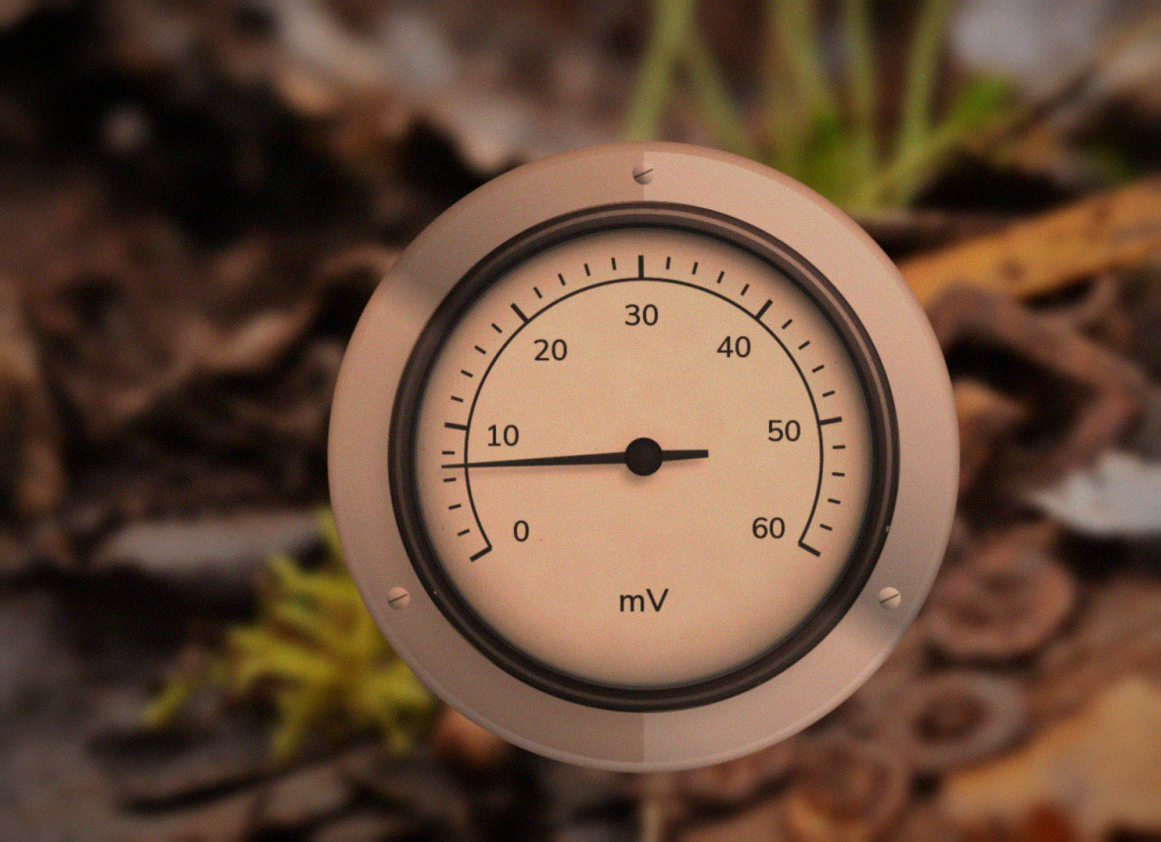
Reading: 7; mV
